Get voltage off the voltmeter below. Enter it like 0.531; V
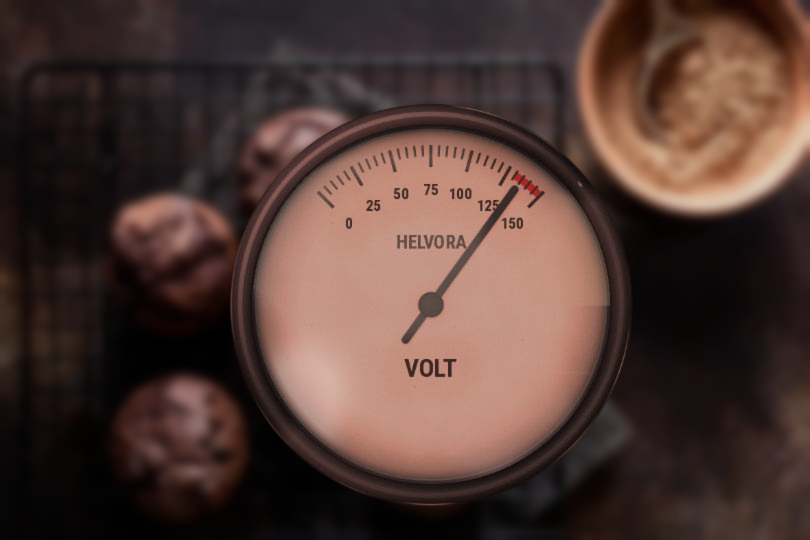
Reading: 135; V
